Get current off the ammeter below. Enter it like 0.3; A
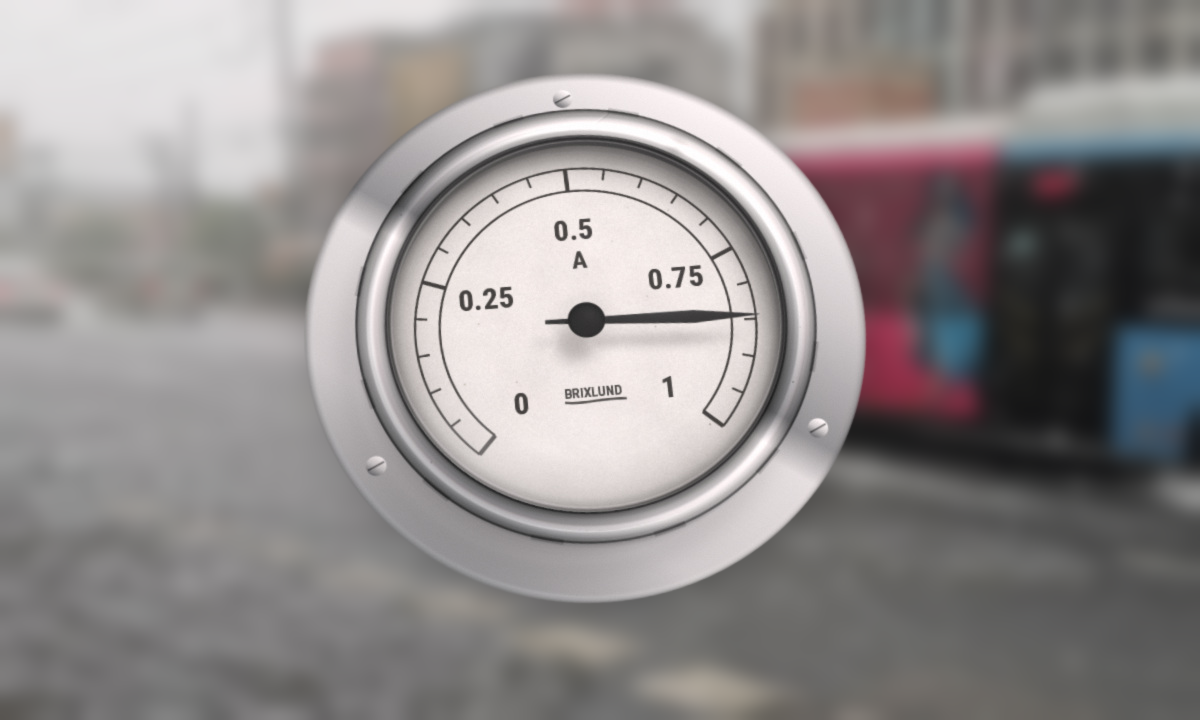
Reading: 0.85; A
